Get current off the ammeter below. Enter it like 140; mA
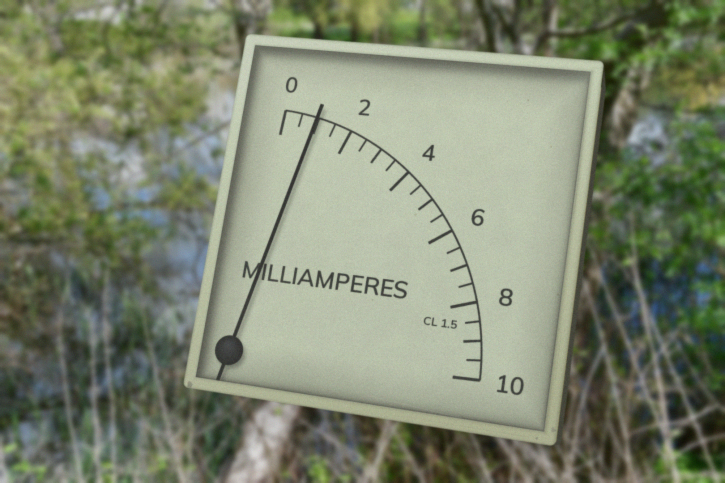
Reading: 1; mA
